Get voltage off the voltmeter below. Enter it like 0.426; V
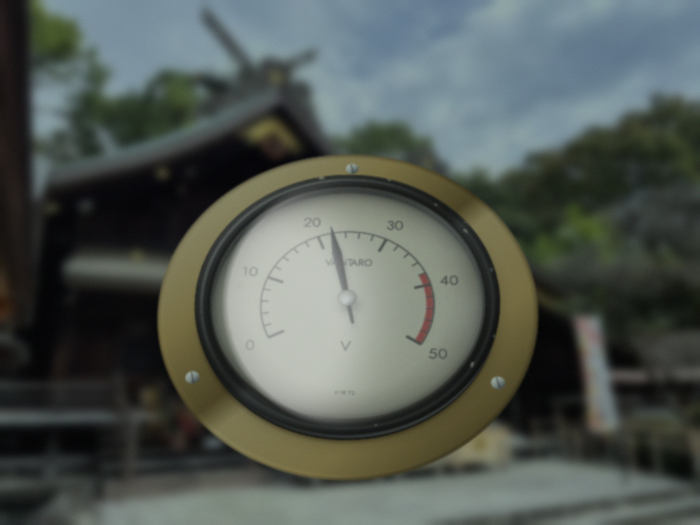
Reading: 22; V
